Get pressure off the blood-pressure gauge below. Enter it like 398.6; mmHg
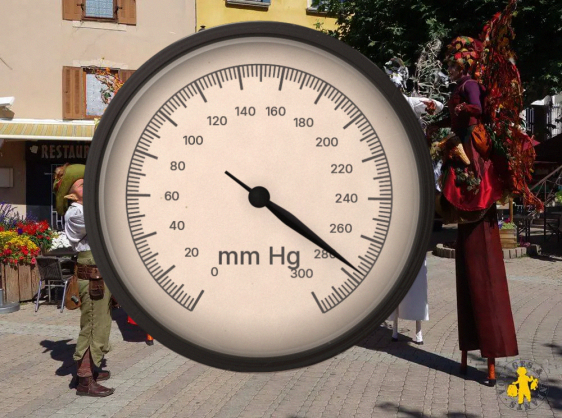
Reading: 276; mmHg
